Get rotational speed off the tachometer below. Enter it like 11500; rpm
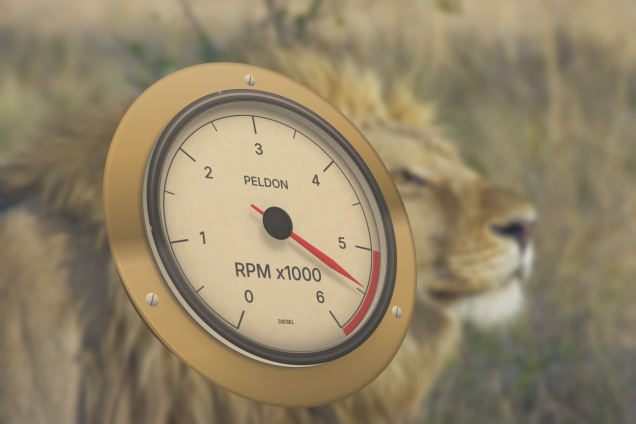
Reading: 5500; rpm
